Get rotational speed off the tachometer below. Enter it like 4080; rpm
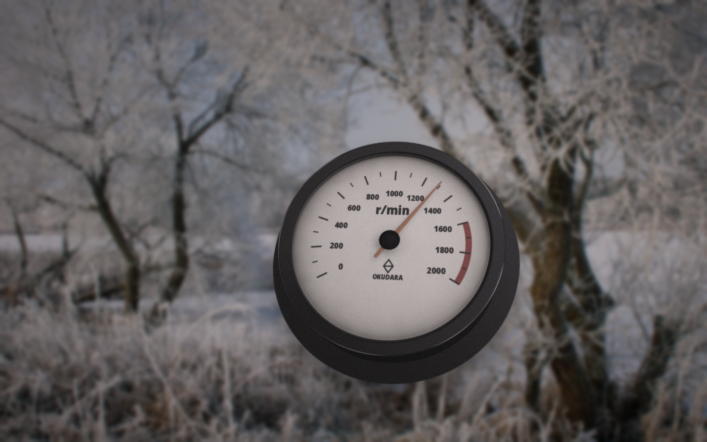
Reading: 1300; rpm
